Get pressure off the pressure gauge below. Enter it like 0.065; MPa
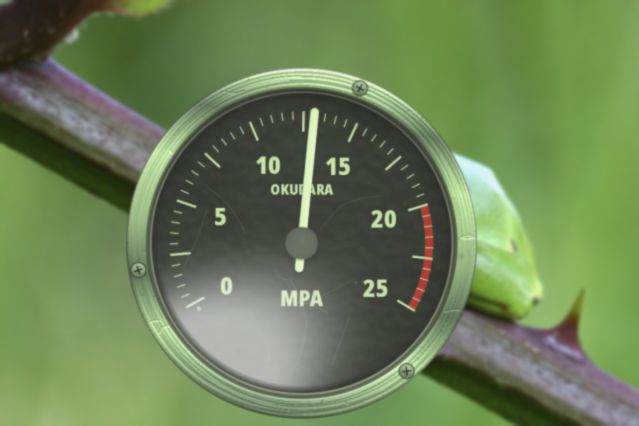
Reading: 13; MPa
